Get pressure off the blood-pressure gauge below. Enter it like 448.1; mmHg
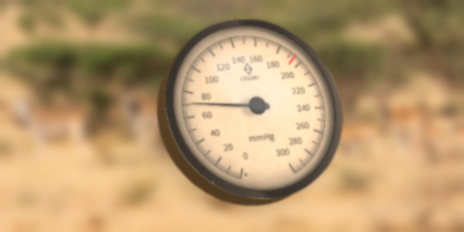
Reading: 70; mmHg
